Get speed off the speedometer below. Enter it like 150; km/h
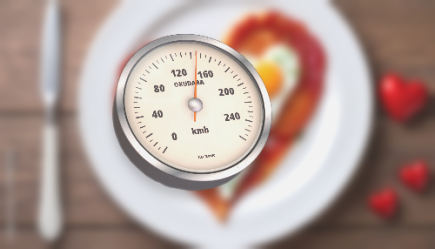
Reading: 145; km/h
